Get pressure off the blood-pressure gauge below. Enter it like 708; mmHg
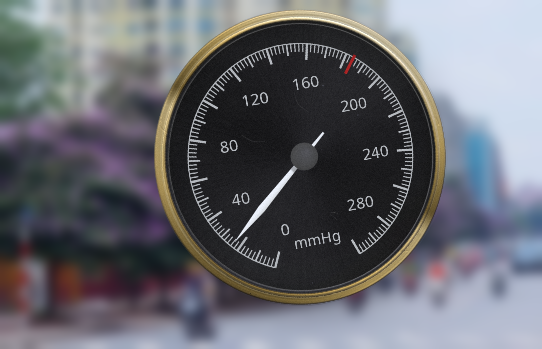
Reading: 24; mmHg
